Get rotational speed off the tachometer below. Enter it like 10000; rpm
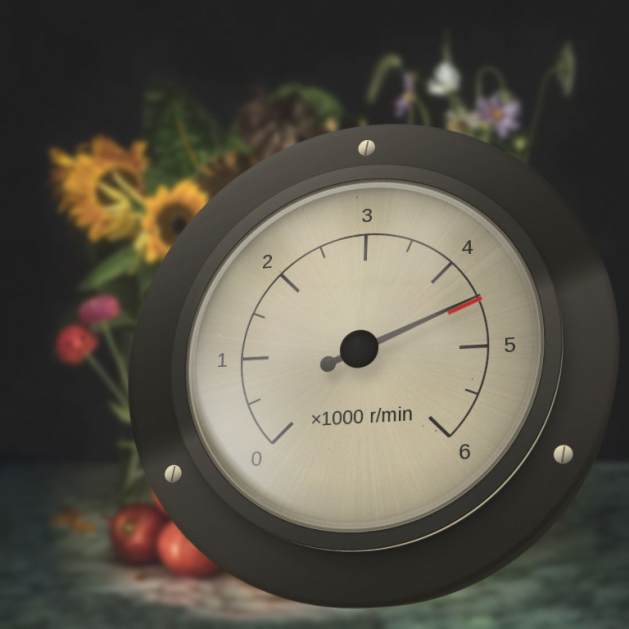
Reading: 4500; rpm
